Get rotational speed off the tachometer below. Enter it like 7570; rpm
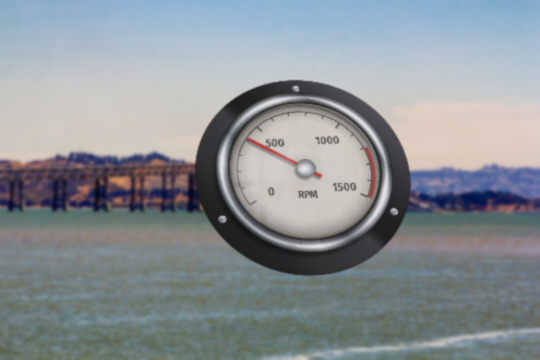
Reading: 400; rpm
